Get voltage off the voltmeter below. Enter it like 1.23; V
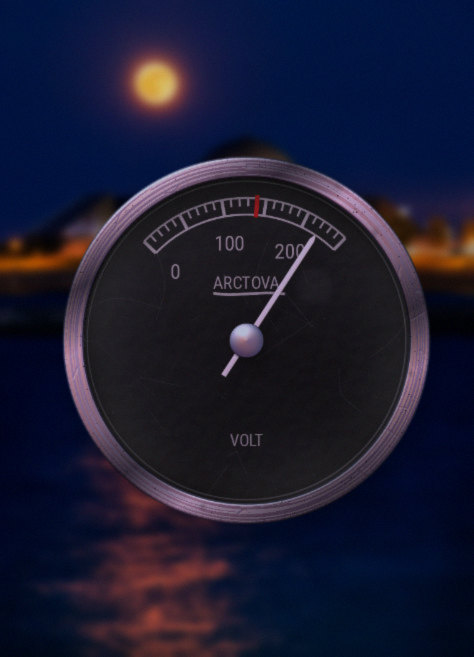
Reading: 220; V
